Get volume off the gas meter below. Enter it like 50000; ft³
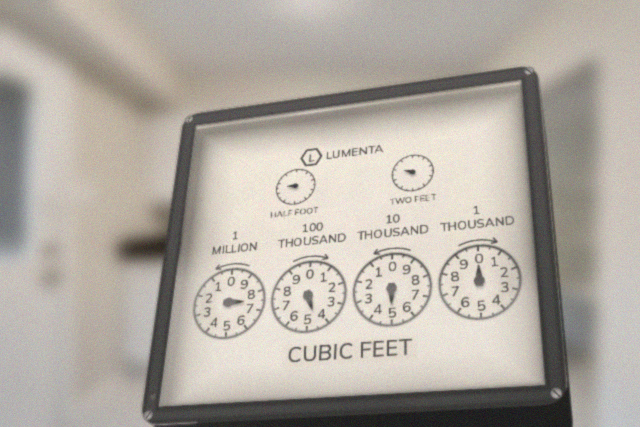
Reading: 745000; ft³
